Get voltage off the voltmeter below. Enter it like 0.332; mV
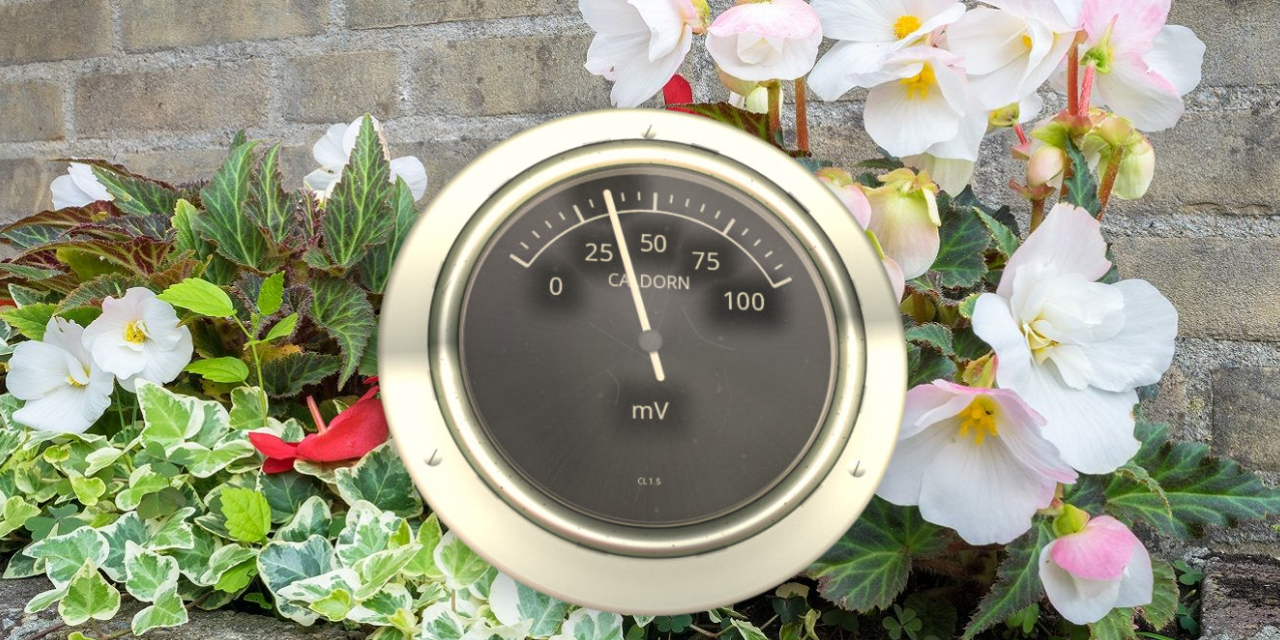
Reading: 35; mV
